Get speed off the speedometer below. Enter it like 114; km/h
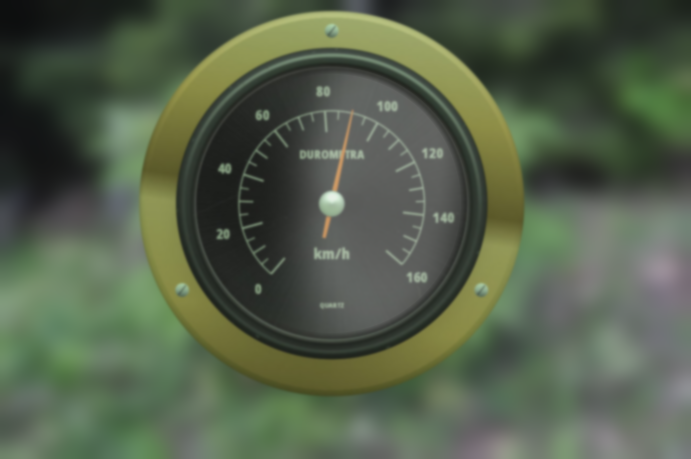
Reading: 90; km/h
